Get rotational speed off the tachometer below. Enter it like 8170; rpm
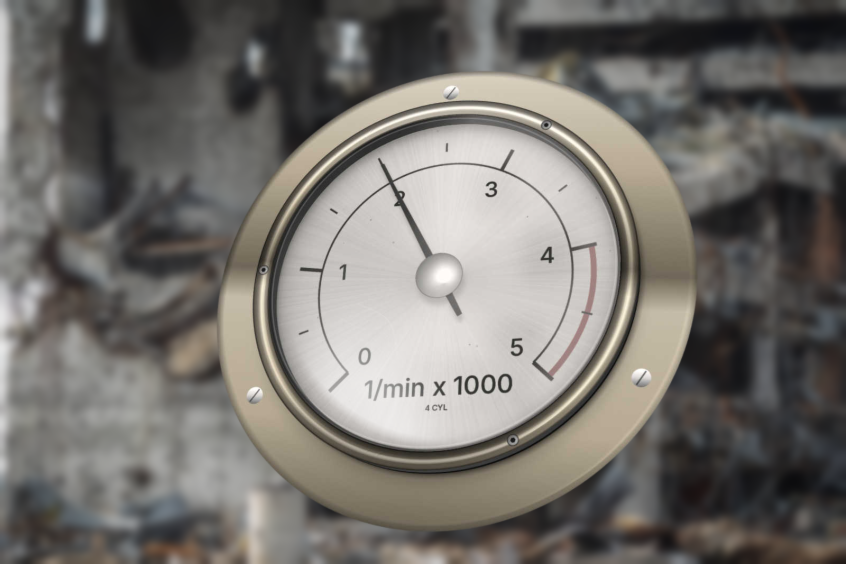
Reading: 2000; rpm
